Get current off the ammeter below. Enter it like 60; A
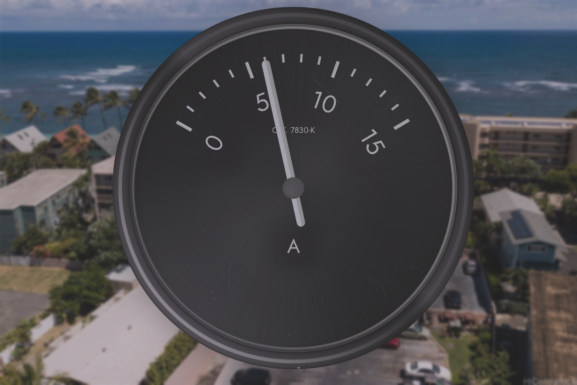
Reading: 6; A
